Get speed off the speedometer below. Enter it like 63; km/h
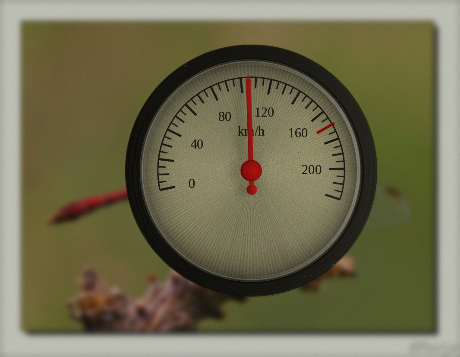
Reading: 105; km/h
